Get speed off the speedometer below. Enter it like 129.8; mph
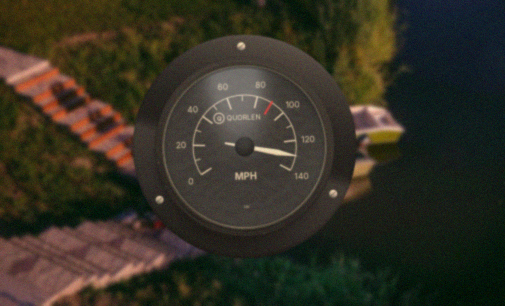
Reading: 130; mph
